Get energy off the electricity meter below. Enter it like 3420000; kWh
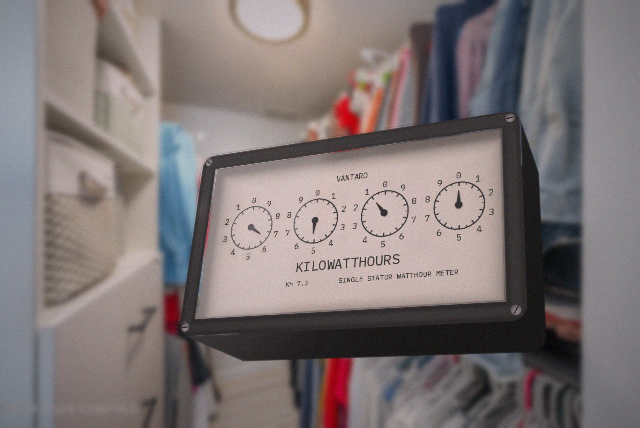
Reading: 6510; kWh
